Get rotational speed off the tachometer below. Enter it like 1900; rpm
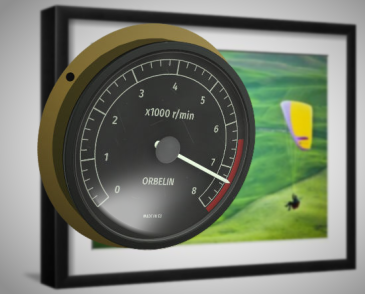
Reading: 7300; rpm
